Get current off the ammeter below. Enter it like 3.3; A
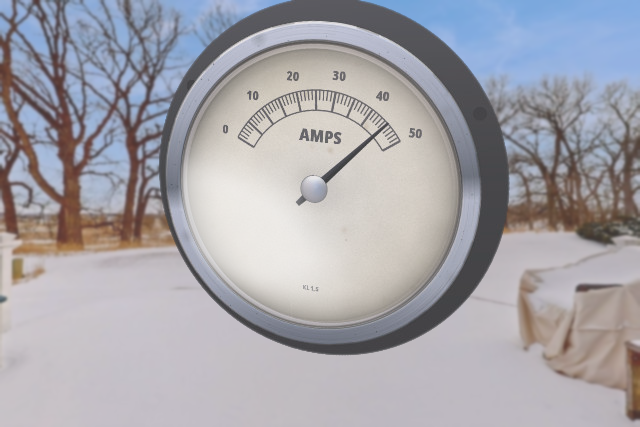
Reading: 45; A
